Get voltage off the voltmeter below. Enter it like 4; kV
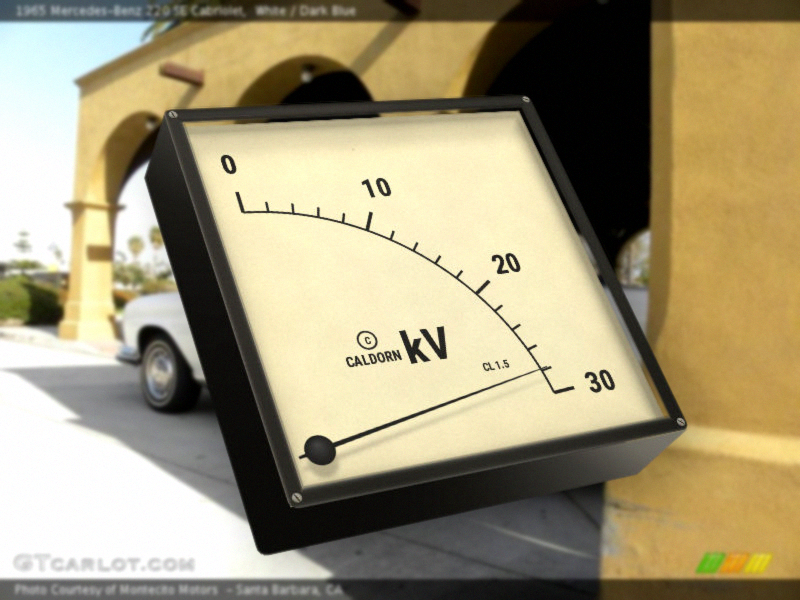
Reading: 28; kV
